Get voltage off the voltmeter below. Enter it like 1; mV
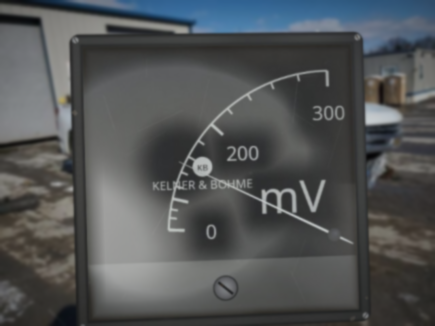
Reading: 150; mV
